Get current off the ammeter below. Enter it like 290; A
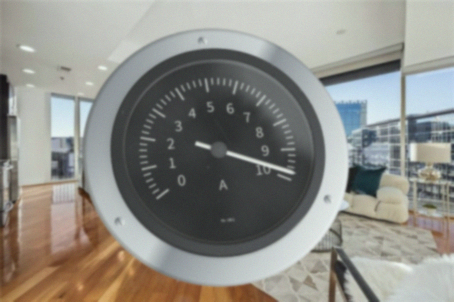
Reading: 9.8; A
